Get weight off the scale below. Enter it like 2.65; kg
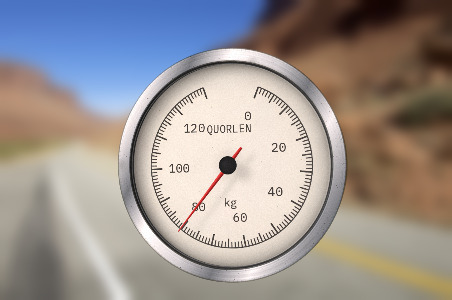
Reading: 80; kg
